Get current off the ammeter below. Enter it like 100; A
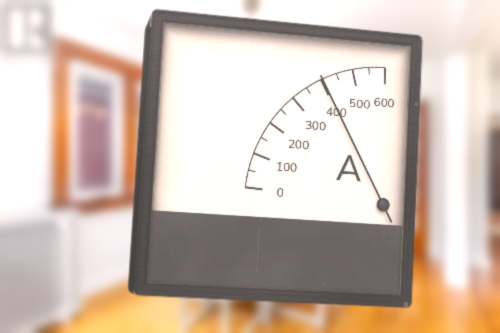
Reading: 400; A
